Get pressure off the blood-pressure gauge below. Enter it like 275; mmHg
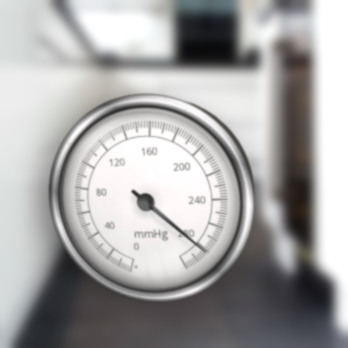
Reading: 280; mmHg
